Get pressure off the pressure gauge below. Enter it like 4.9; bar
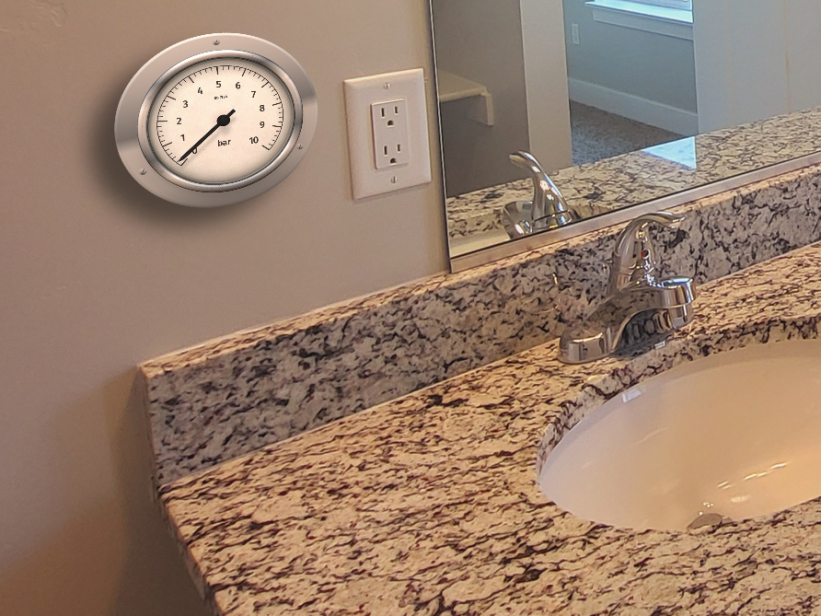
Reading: 0.2; bar
